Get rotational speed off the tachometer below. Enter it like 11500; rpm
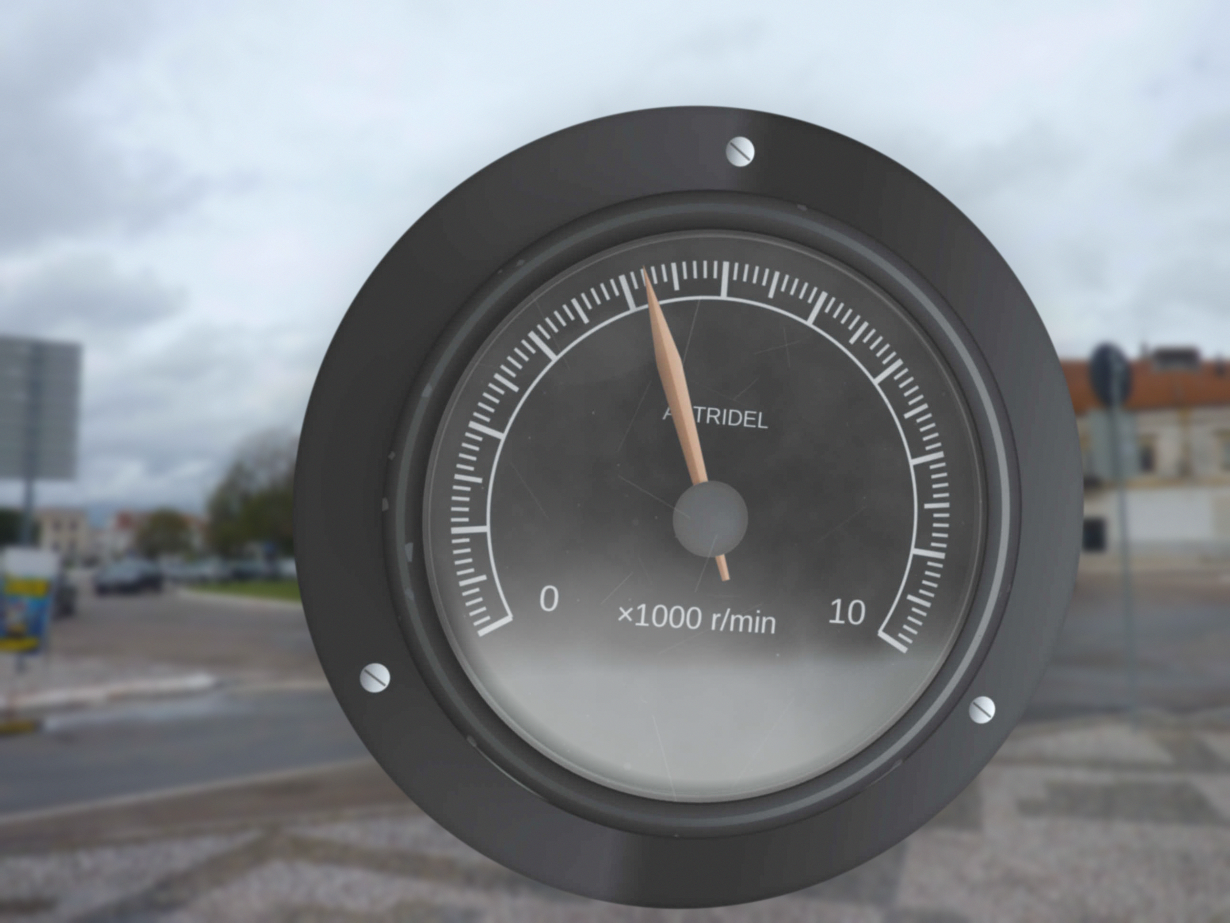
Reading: 4200; rpm
